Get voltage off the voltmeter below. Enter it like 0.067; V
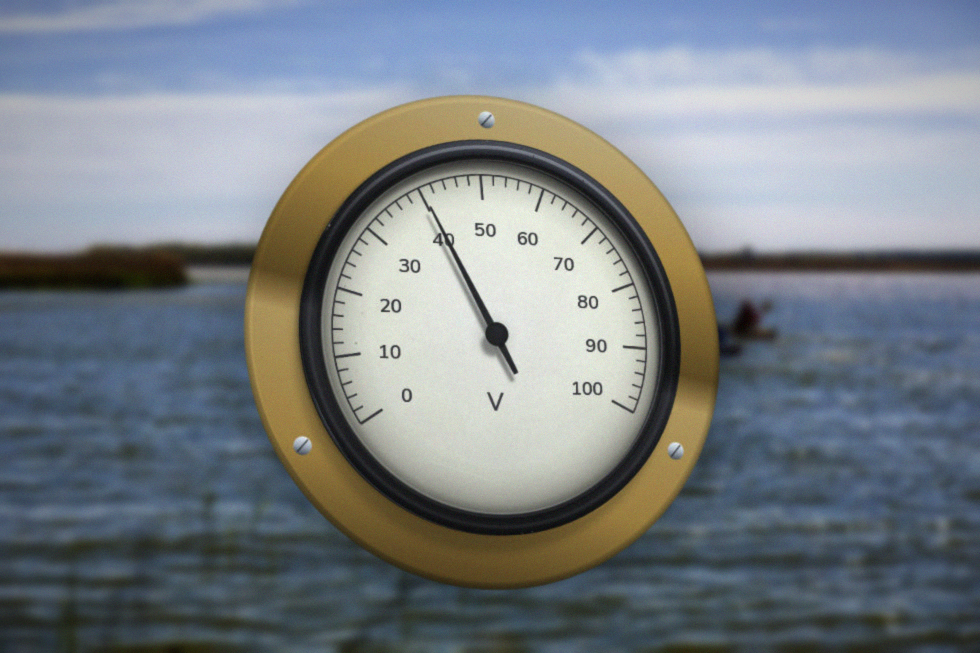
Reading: 40; V
